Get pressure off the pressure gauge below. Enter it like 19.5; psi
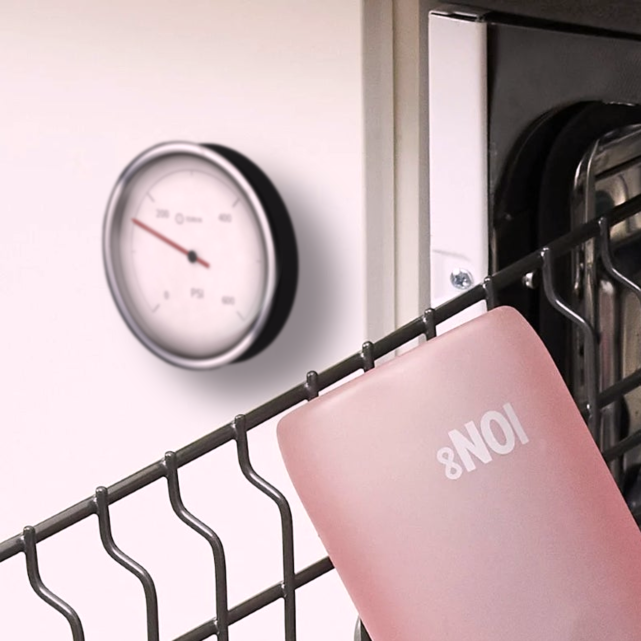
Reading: 150; psi
